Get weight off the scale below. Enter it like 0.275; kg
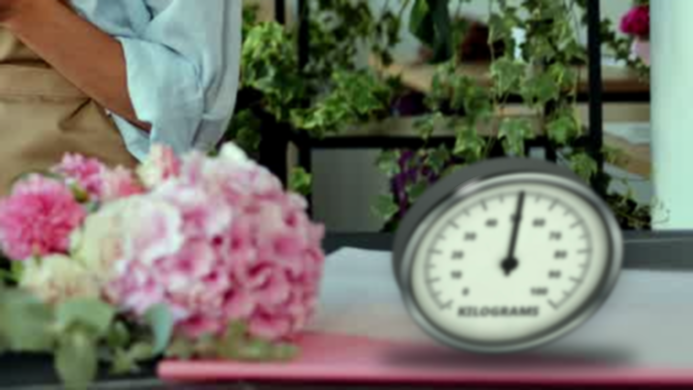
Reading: 50; kg
